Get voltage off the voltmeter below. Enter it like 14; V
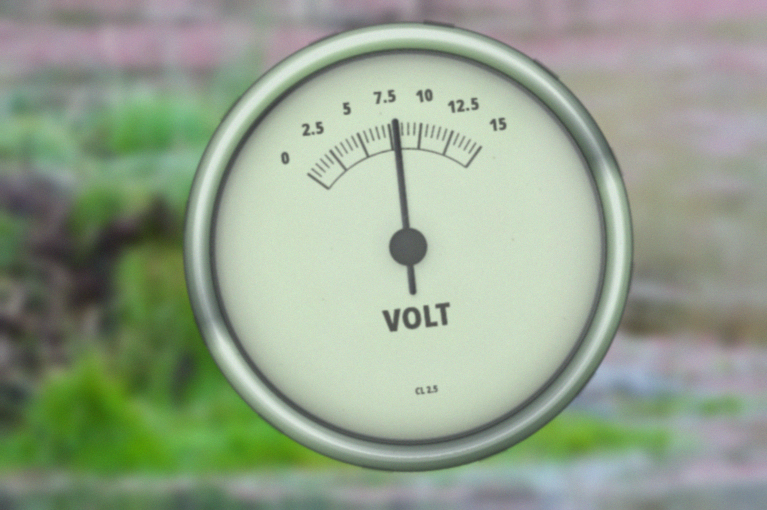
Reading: 8; V
